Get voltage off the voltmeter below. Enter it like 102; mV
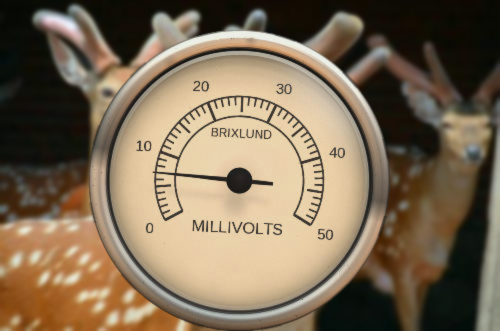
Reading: 7; mV
